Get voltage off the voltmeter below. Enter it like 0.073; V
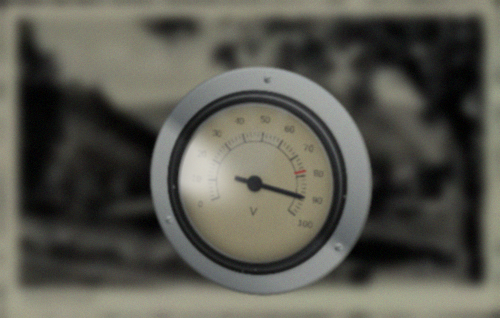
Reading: 90; V
